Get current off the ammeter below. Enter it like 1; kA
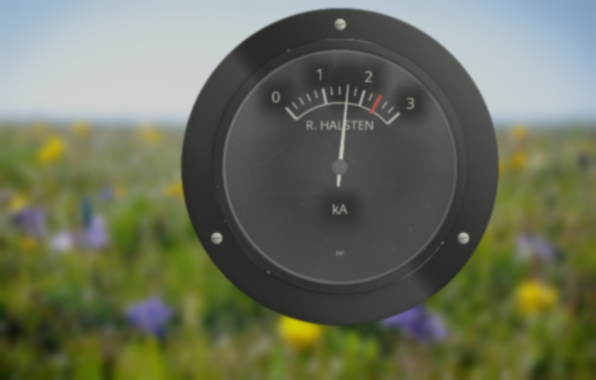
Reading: 1.6; kA
